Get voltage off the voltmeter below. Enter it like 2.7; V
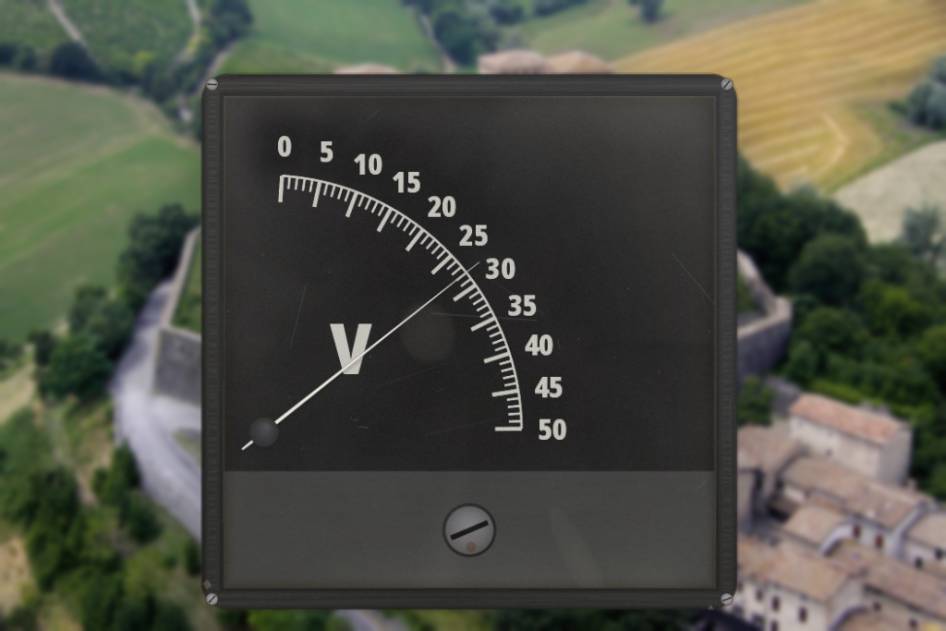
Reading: 28; V
